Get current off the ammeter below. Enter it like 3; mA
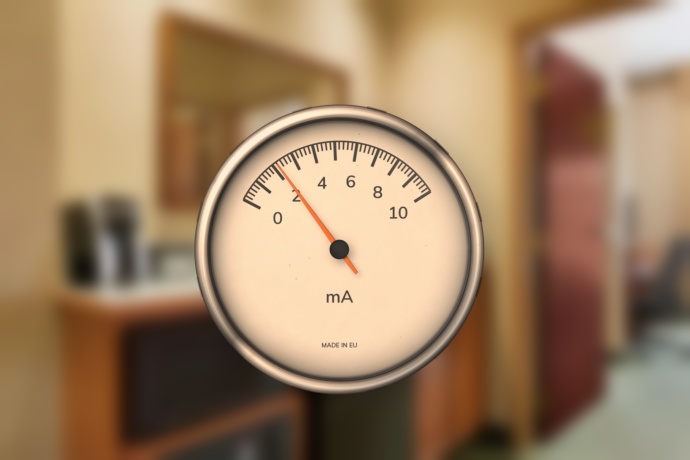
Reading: 2.2; mA
